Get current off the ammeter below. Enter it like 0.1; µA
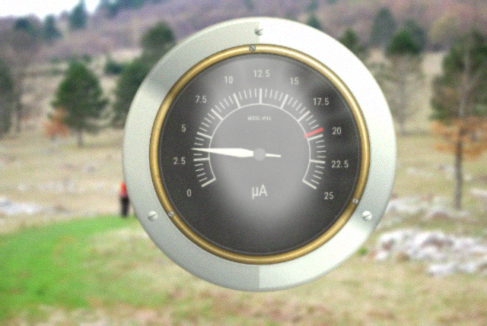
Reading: 3.5; µA
